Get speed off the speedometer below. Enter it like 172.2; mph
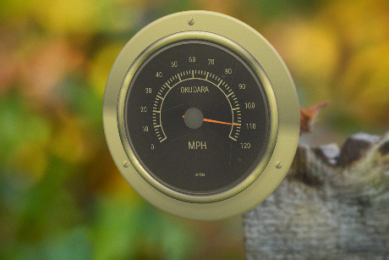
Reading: 110; mph
